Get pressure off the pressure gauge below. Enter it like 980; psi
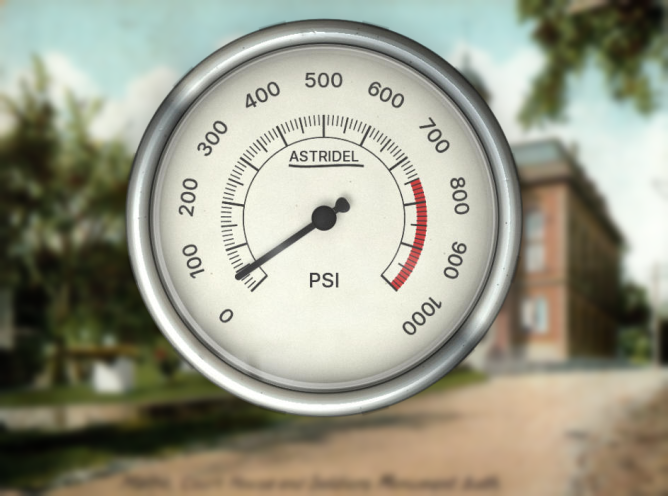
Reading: 40; psi
